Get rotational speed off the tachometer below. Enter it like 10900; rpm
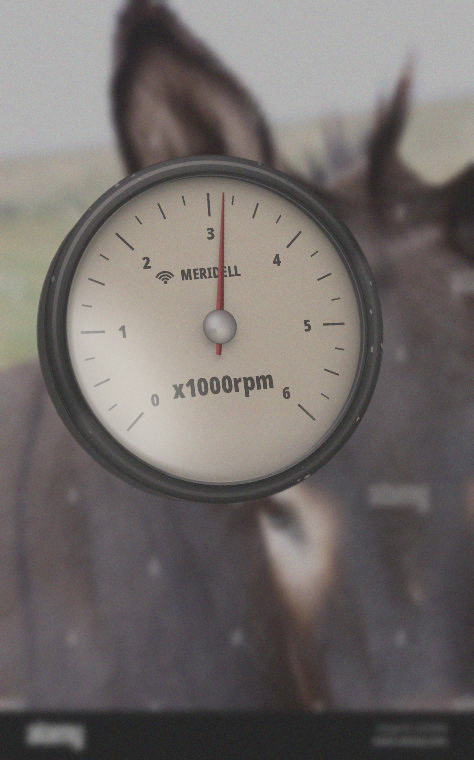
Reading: 3125; rpm
